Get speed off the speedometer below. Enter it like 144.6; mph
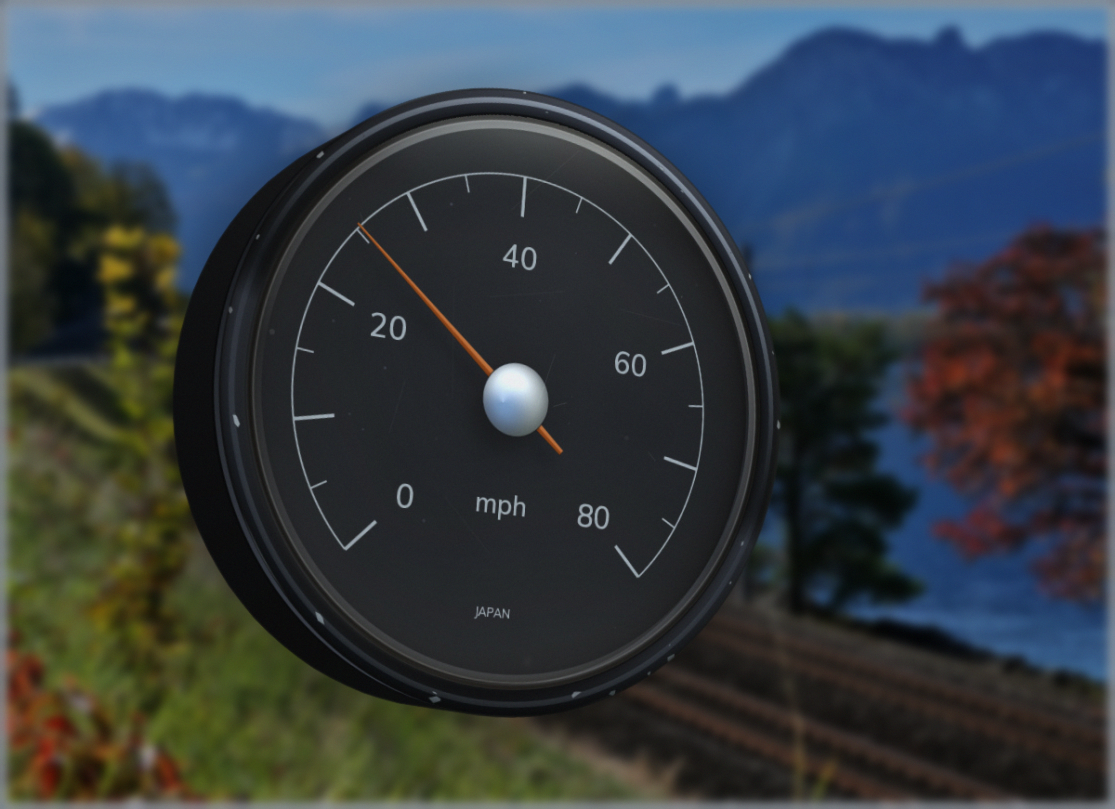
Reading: 25; mph
